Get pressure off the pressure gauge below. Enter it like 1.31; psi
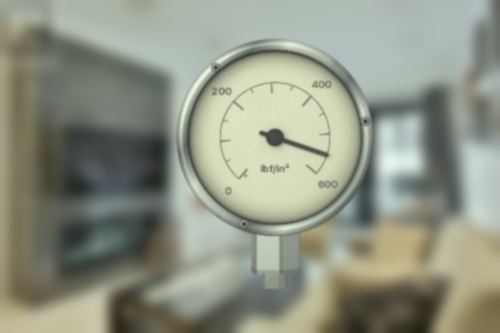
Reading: 550; psi
